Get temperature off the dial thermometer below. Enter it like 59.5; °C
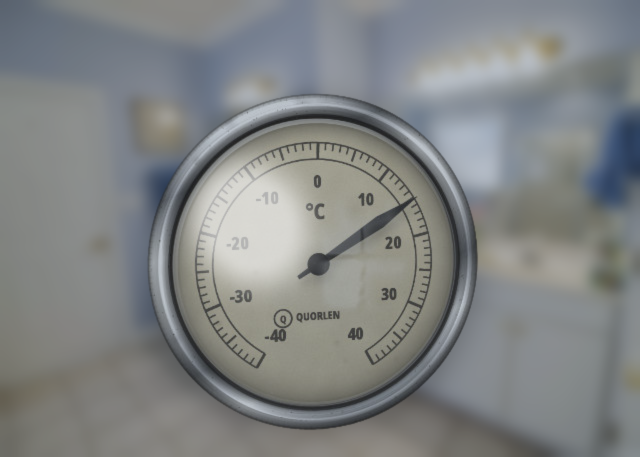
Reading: 15; °C
